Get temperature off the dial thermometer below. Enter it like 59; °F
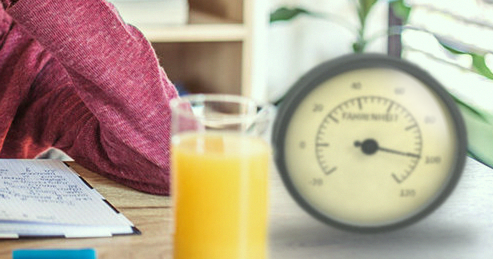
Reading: 100; °F
